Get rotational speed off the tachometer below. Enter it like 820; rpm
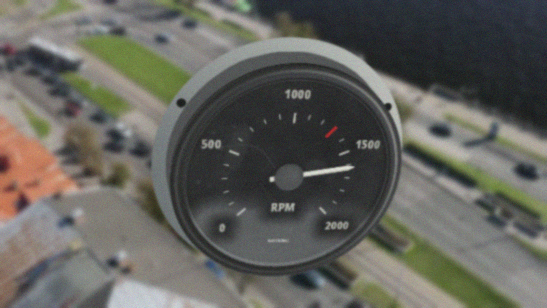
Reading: 1600; rpm
